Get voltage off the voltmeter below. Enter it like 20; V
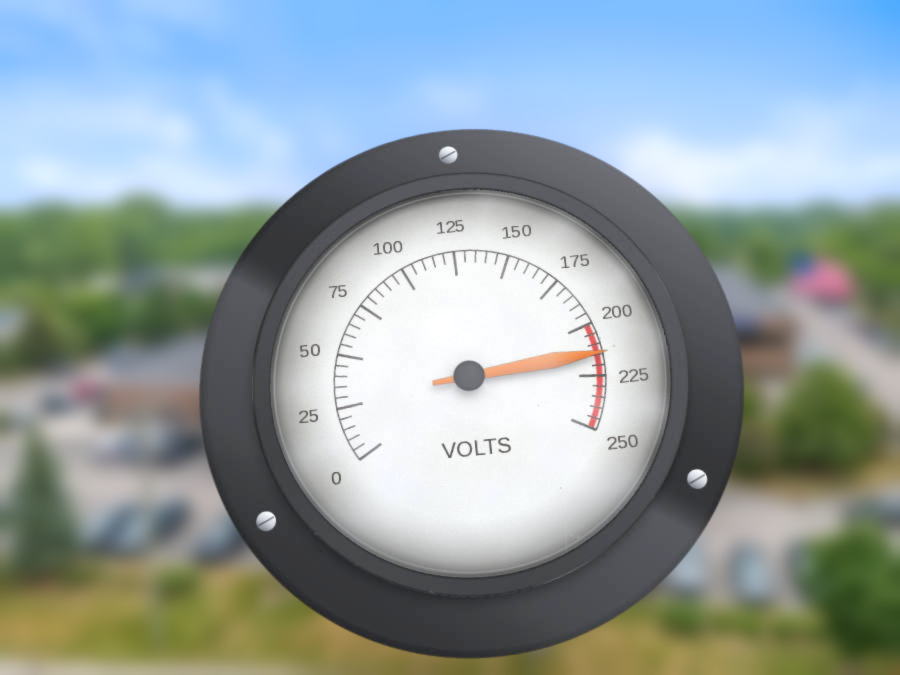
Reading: 215; V
